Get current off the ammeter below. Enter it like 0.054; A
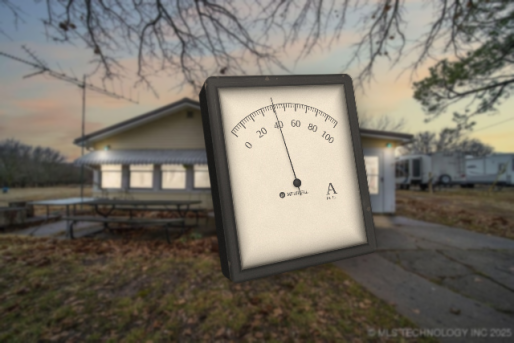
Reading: 40; A
